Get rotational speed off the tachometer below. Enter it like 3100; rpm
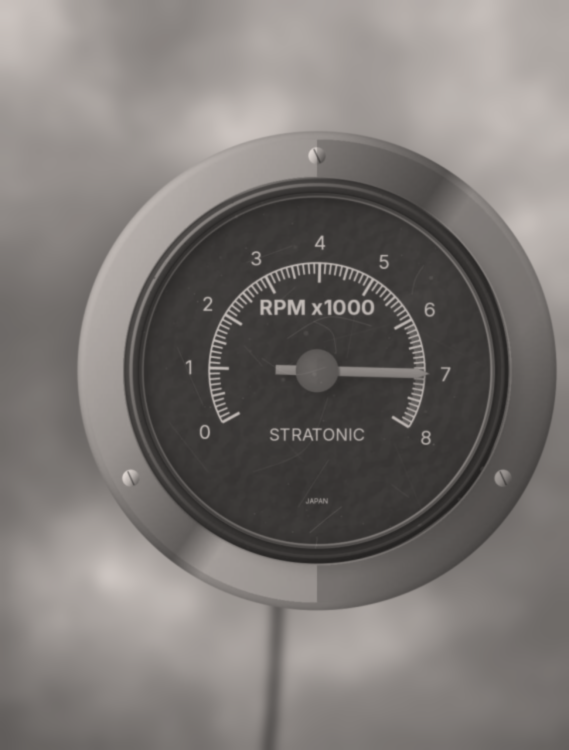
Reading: 7000; rpm
